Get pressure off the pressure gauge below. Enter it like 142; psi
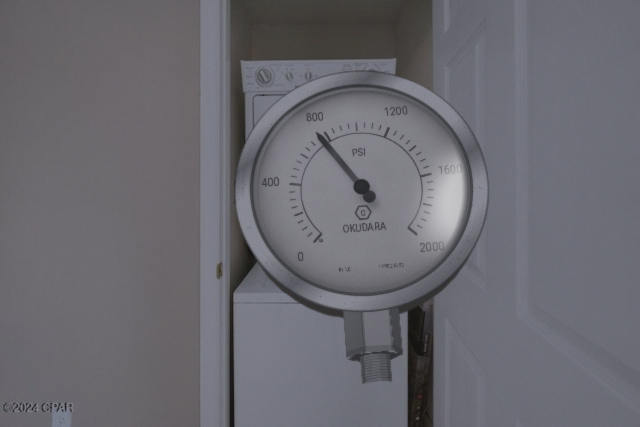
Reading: 750; psi
